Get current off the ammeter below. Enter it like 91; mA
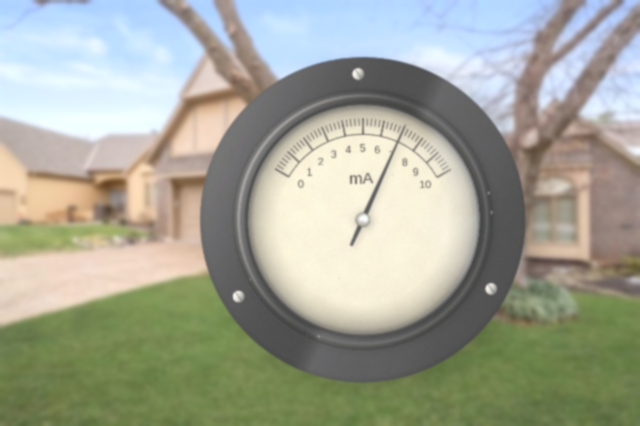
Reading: 7; mA
